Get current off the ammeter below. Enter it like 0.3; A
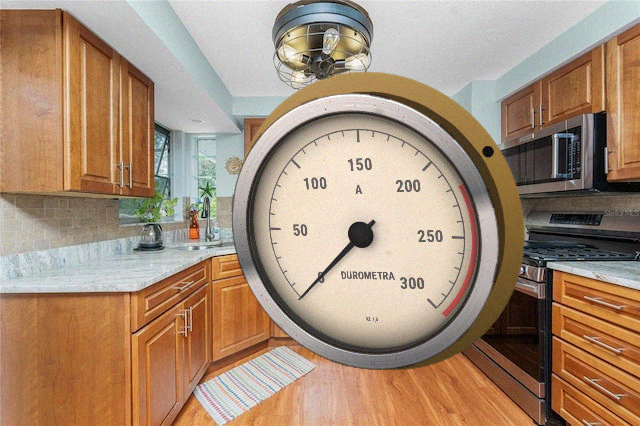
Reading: 0; A
